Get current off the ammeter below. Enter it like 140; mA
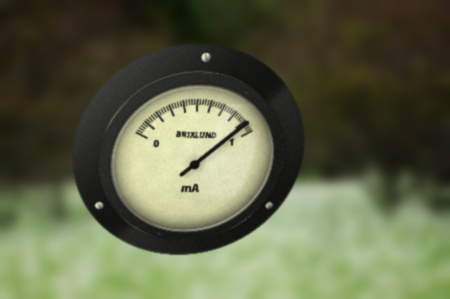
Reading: 0.9; mA
